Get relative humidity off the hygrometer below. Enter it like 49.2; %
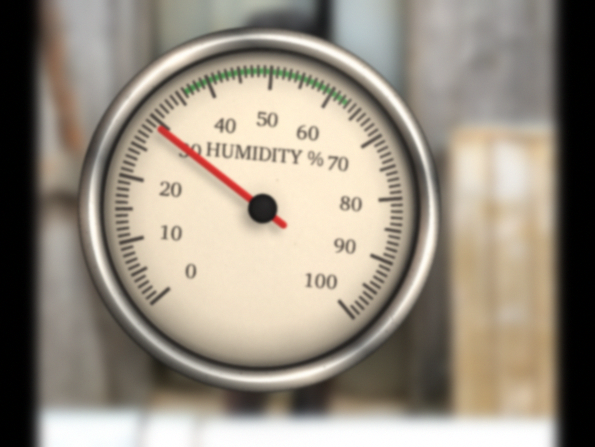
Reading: 29; %
